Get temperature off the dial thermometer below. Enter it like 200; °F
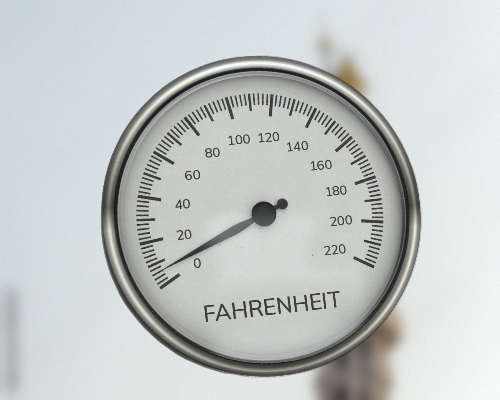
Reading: 6; °F
